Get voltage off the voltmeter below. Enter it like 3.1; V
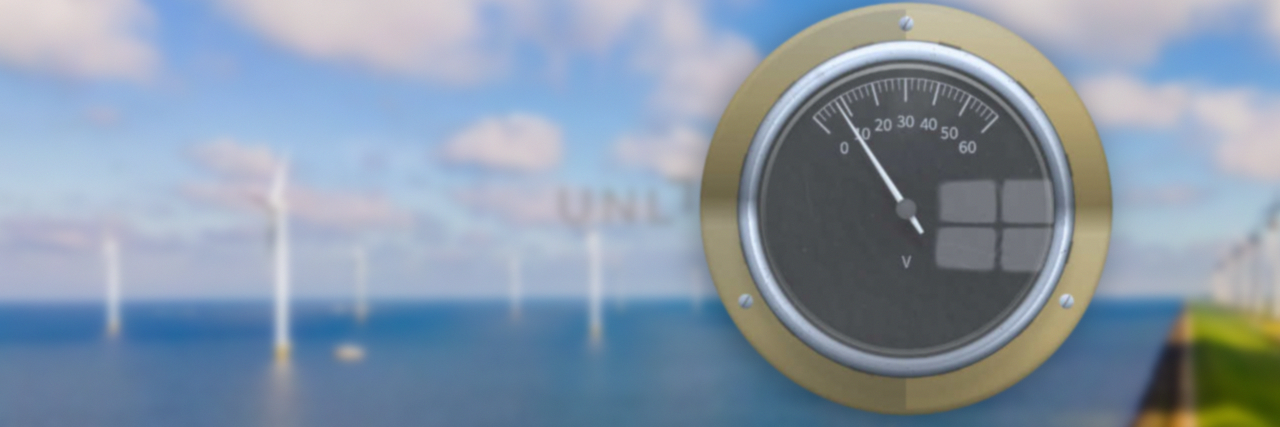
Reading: 8; V
